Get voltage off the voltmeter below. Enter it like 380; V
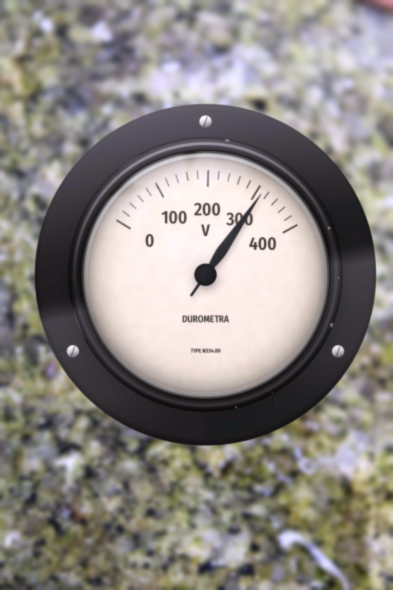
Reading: 310; V
